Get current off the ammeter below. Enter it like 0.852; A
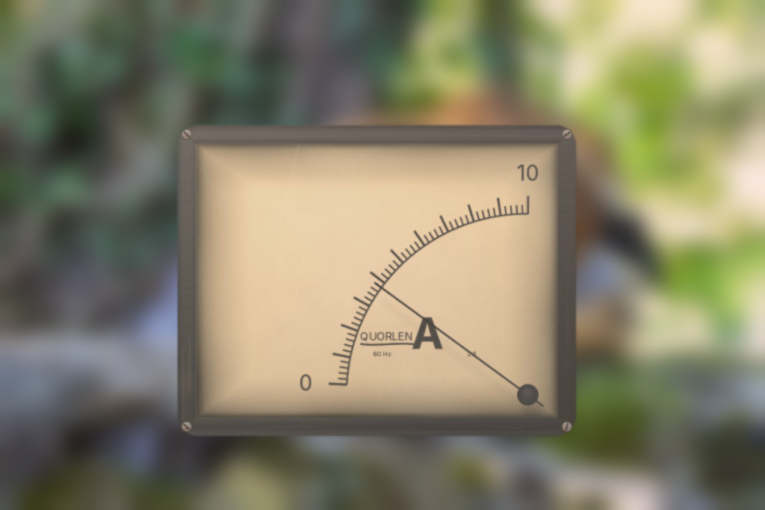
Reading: 3.8; A
